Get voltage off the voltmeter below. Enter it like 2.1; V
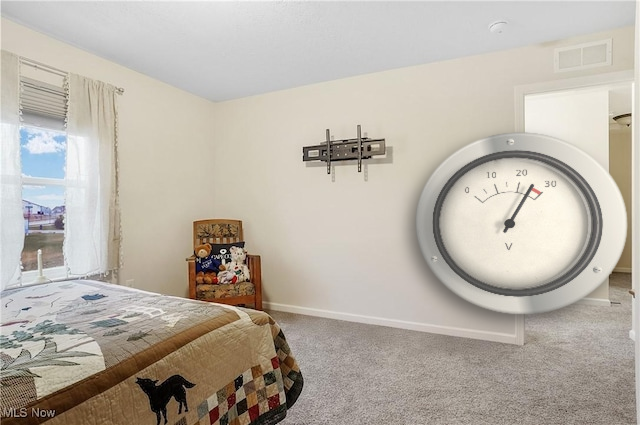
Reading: 25; V
